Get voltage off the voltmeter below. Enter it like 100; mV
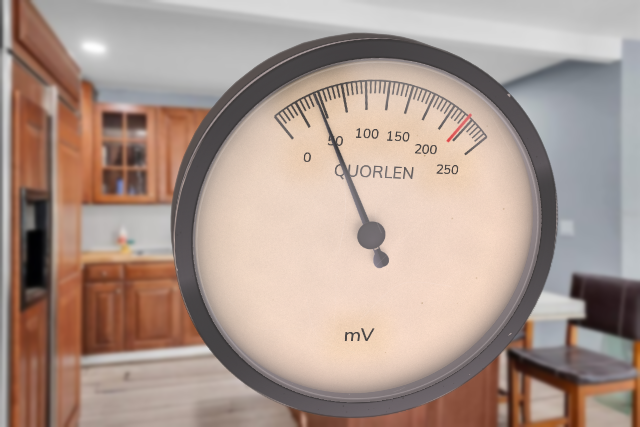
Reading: 45; mV
